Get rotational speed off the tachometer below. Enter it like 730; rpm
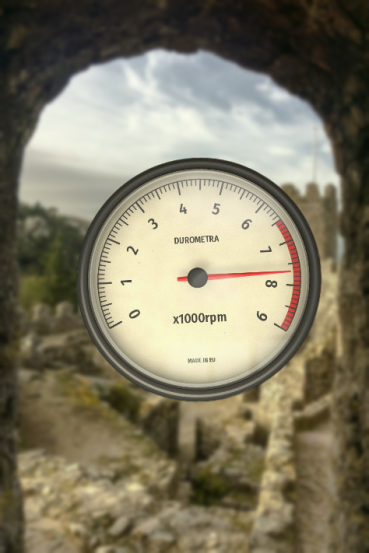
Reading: 7700; rpm
